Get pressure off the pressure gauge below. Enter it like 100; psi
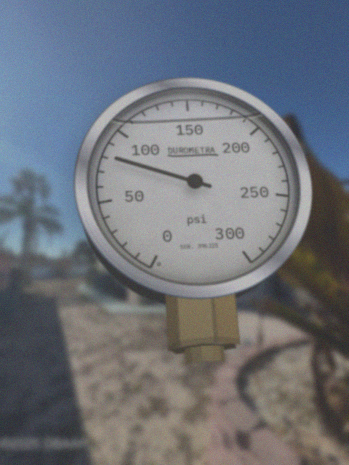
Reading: 80; psi
